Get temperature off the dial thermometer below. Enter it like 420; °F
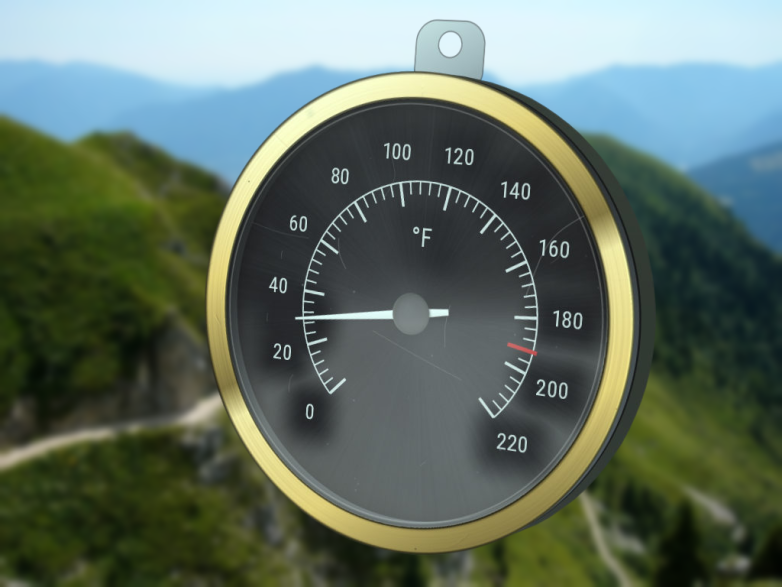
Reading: 30; °F
